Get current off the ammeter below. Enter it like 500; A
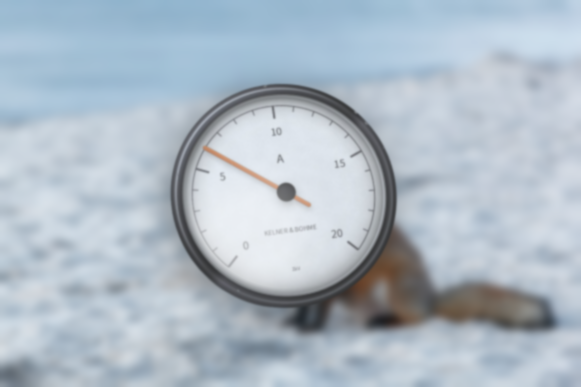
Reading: 6; A
